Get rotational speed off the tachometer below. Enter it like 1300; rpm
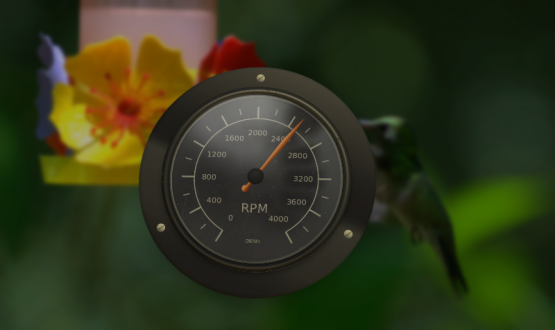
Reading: 2500; rpm
